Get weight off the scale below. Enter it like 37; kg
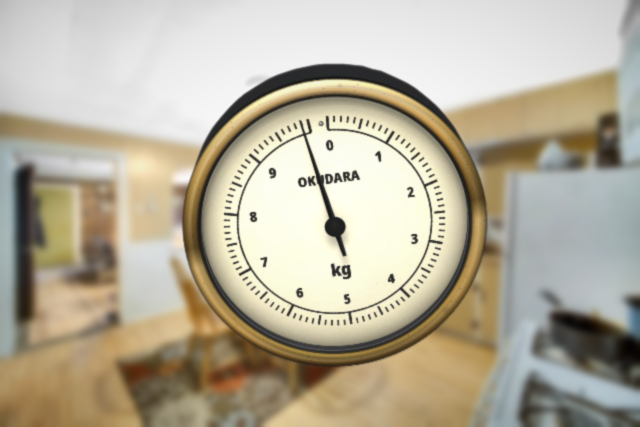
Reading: 9.9; kg
